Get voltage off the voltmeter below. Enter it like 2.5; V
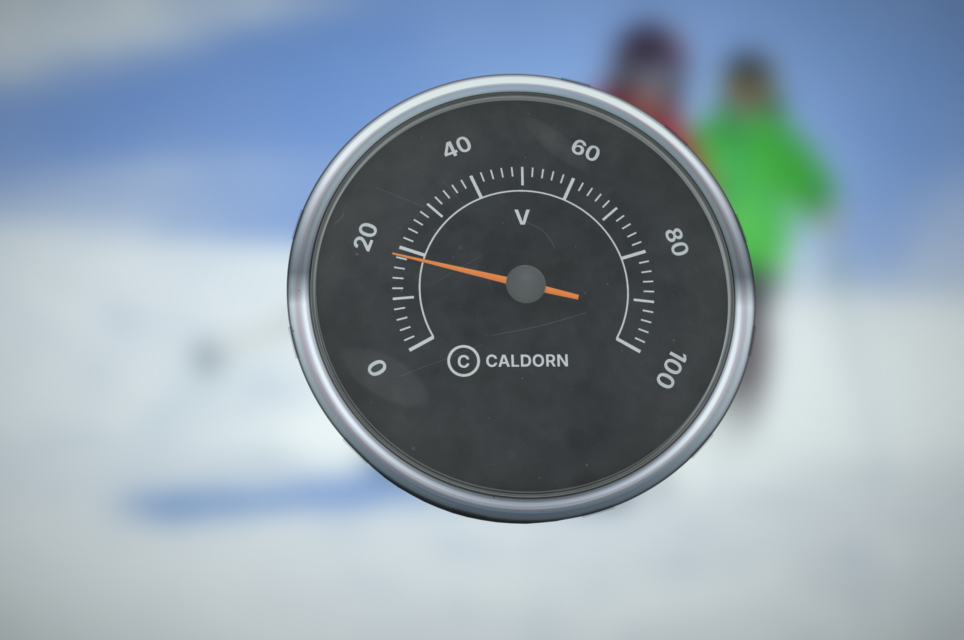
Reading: 18; V
